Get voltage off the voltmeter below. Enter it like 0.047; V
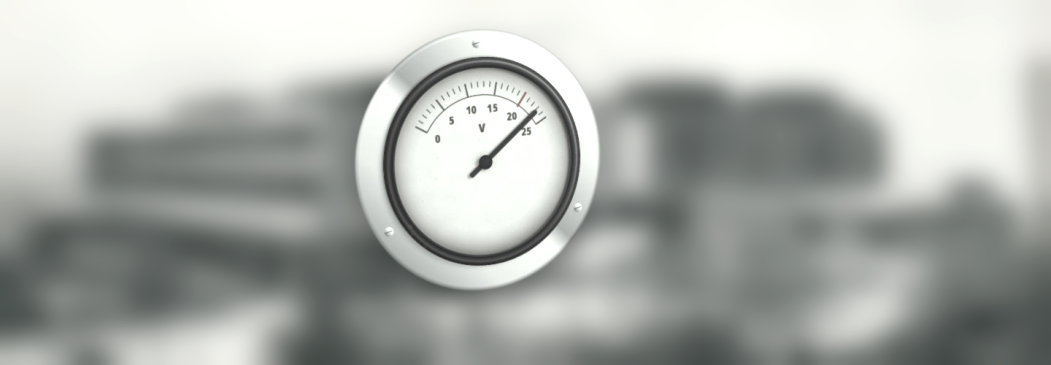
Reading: 23; V
